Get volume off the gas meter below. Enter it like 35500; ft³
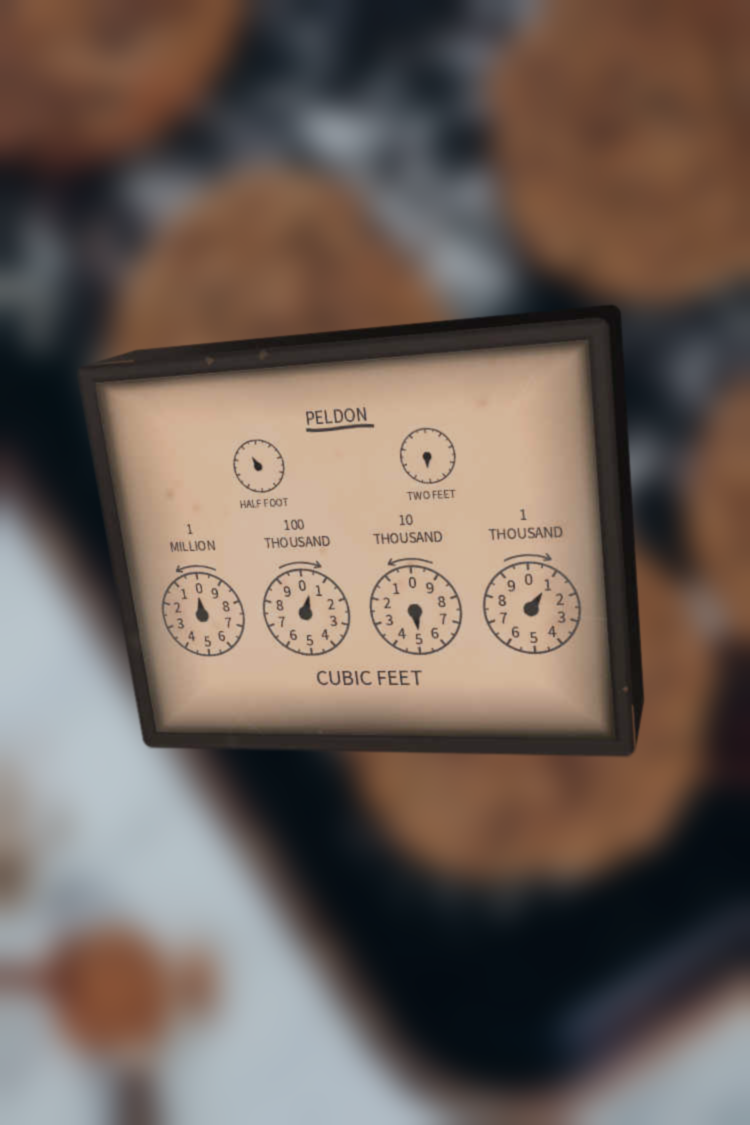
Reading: 5100; ft³
